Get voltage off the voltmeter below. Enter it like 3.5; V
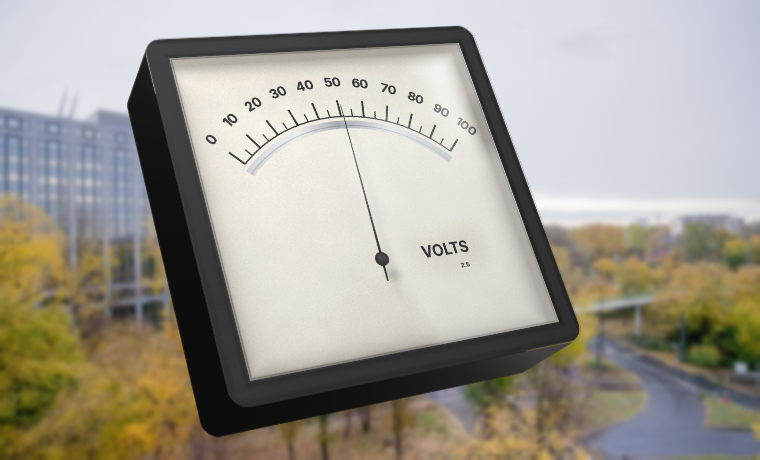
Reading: 50; V
